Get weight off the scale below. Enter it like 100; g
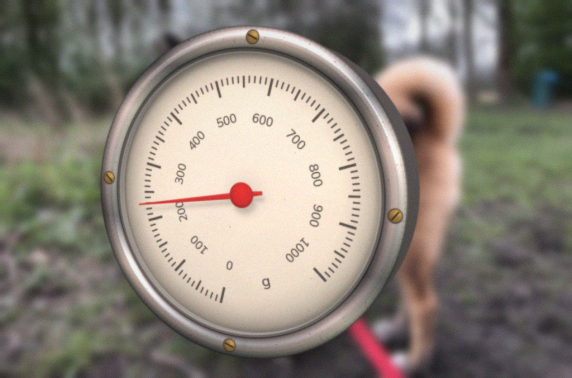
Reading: 230; g
